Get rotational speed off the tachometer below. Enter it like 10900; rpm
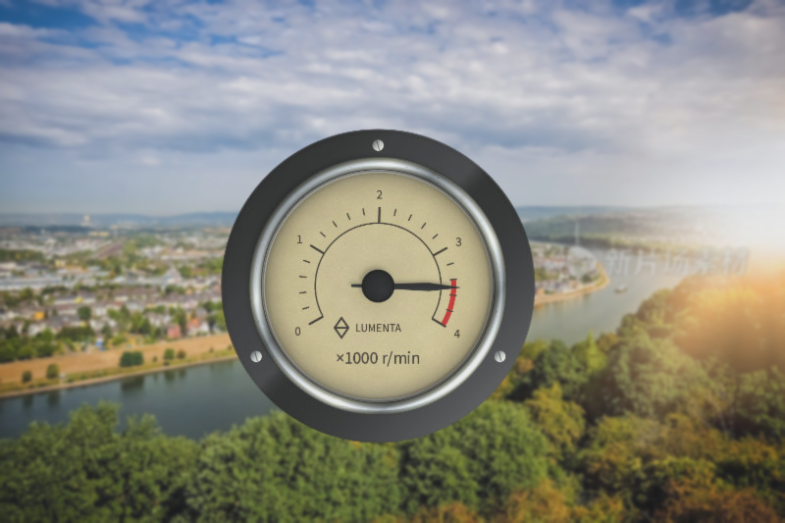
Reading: 3500; rpm
